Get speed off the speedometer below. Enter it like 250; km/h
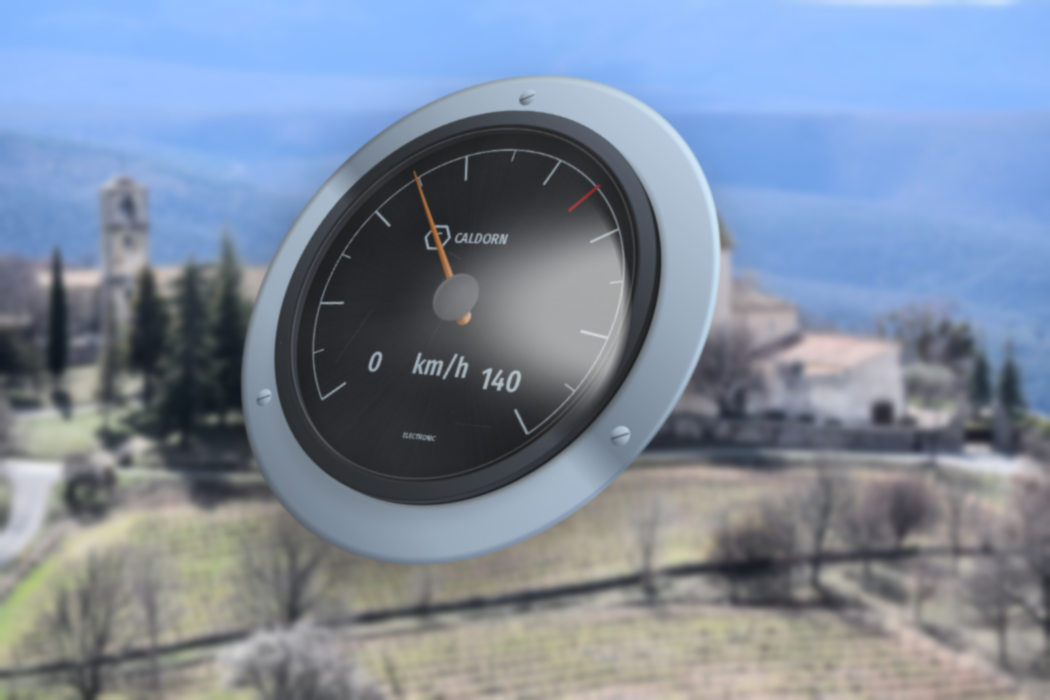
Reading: 50; km/h
